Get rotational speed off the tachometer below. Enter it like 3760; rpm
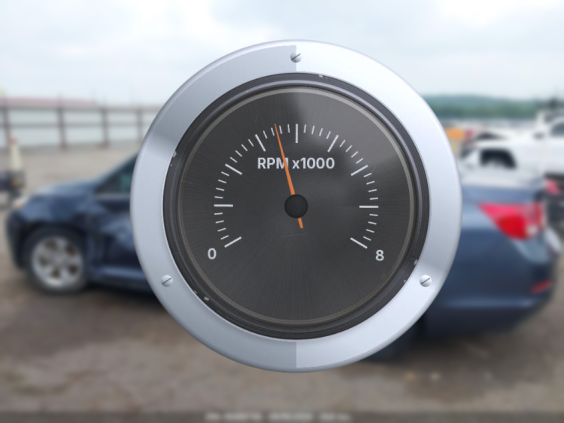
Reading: 3500; rpm
